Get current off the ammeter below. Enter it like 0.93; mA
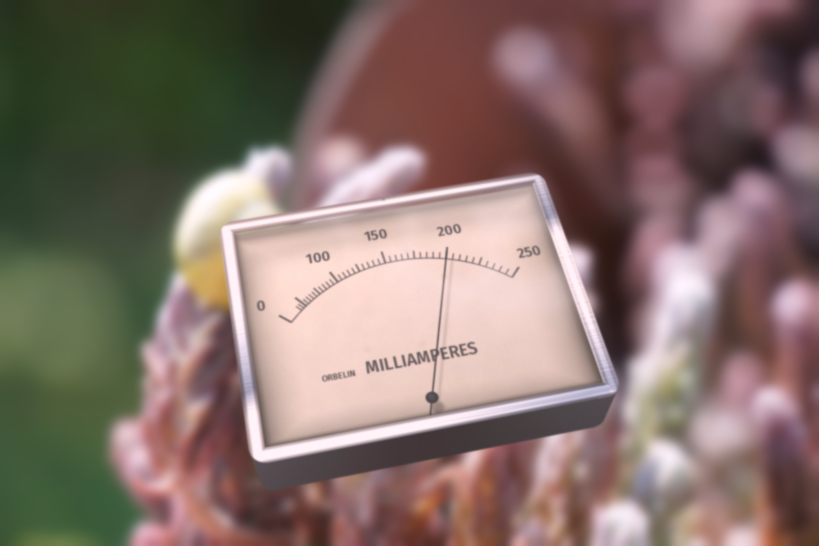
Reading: 200; mA
